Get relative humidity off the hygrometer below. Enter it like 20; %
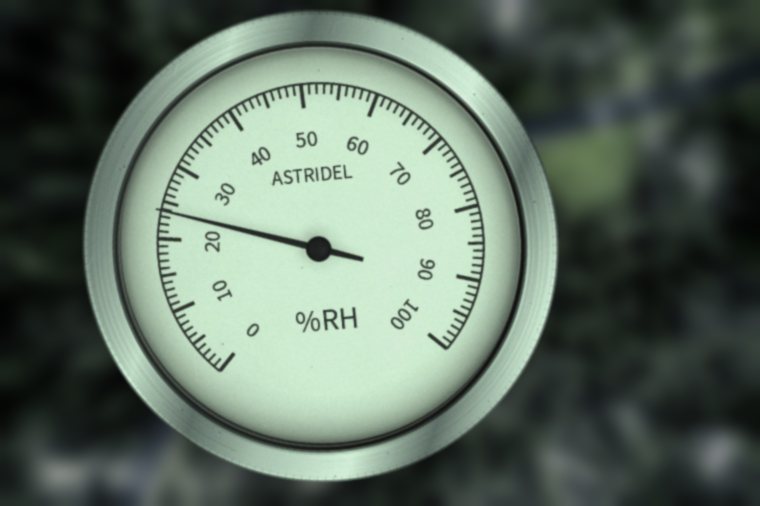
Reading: 24; %
